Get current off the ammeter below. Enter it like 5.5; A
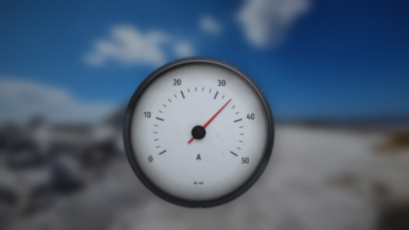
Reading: 34; A
